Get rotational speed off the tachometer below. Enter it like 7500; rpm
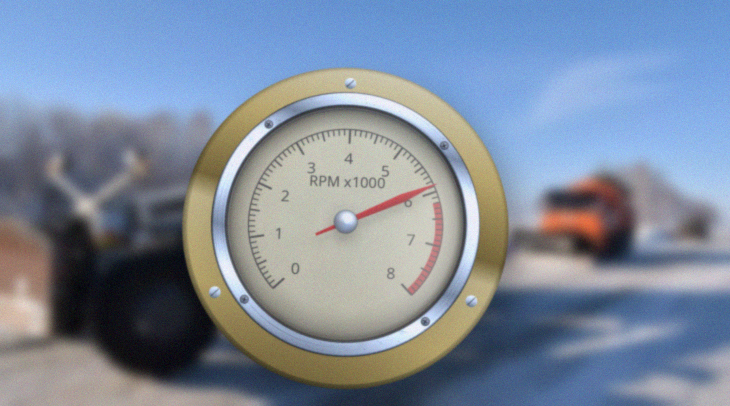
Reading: 5900; rpm
